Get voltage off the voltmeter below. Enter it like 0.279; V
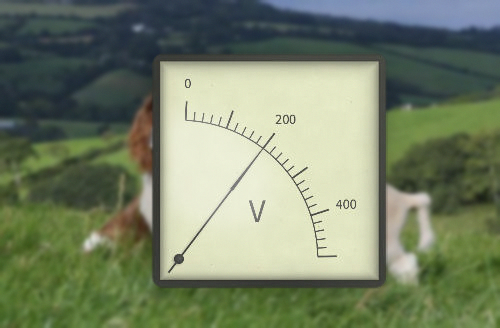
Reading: 200; V
